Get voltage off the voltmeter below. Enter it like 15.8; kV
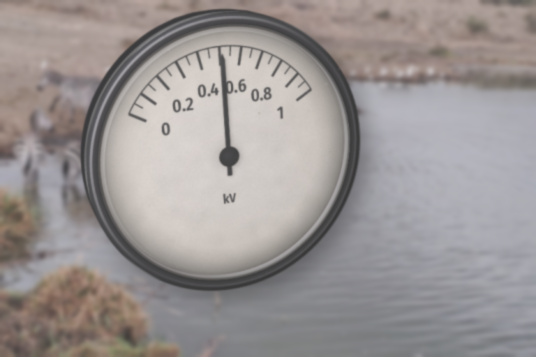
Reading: 0.5; kV
